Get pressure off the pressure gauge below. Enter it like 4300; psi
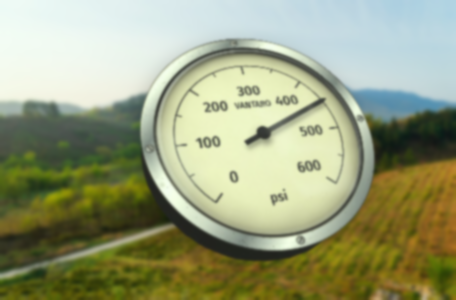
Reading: 450; psi
